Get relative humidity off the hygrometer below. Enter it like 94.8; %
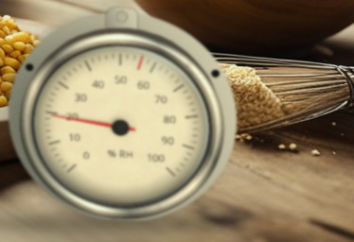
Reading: 20; %
